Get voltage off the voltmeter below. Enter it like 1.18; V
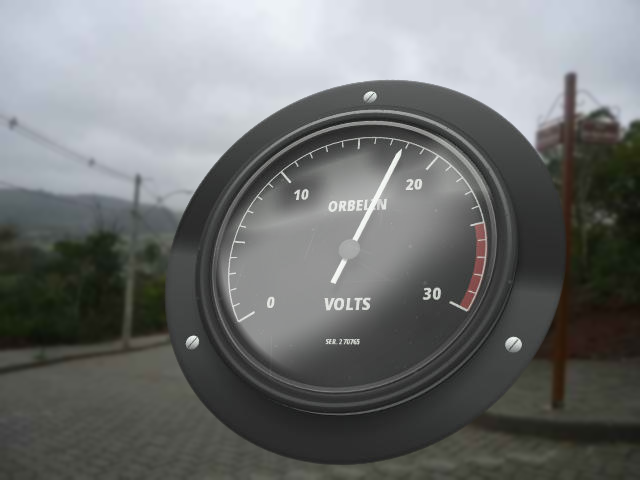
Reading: 18; V
